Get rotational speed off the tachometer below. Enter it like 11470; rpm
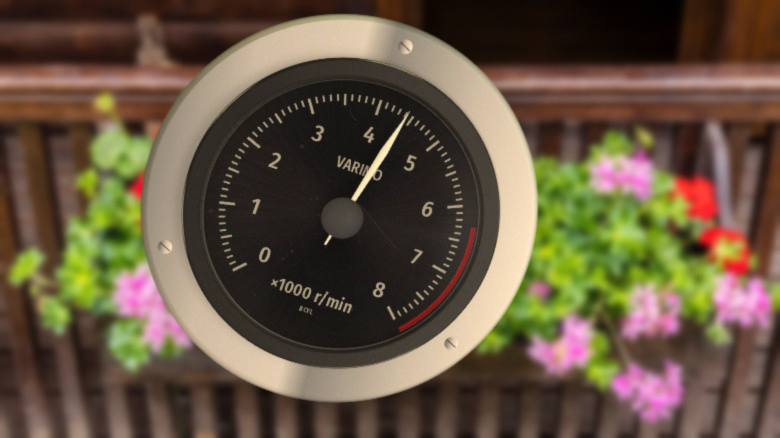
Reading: 4400; rpm
